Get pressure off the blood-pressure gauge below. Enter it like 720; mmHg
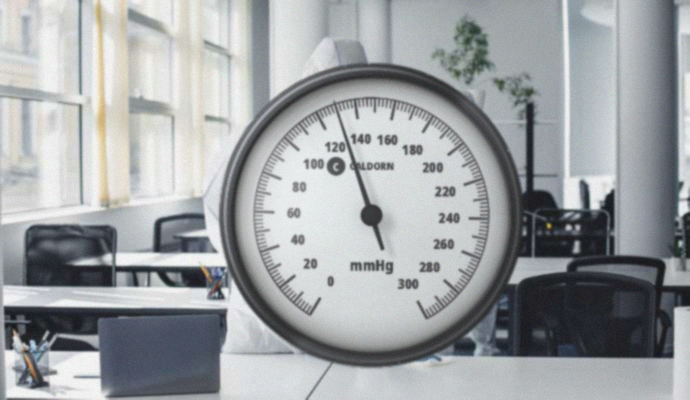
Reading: 130; mmHg
